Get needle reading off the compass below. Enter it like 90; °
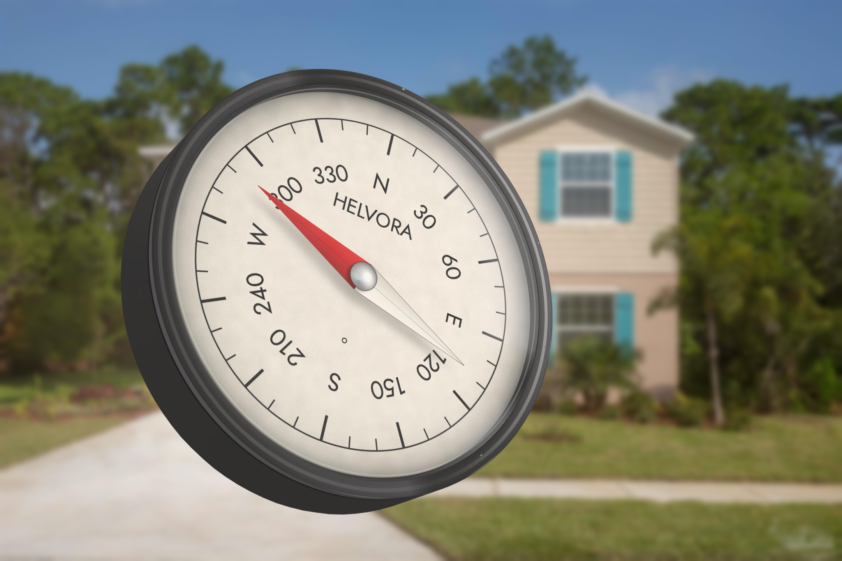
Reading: 290; °
